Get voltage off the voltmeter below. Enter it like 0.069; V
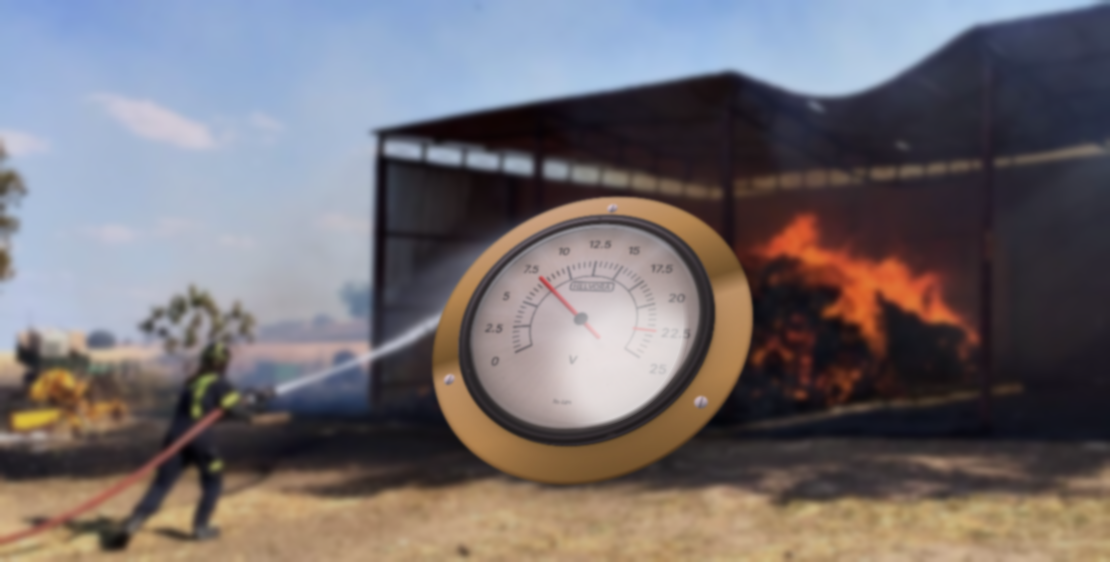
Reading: 7.5; V
